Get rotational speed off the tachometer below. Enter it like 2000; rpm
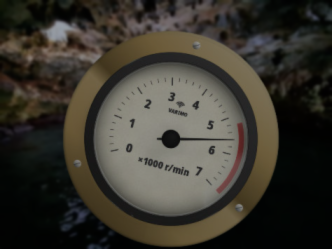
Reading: 5600; rpm
